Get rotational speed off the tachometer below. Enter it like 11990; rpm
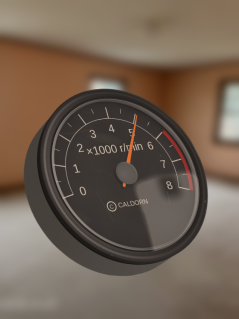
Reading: 5000; rpm
